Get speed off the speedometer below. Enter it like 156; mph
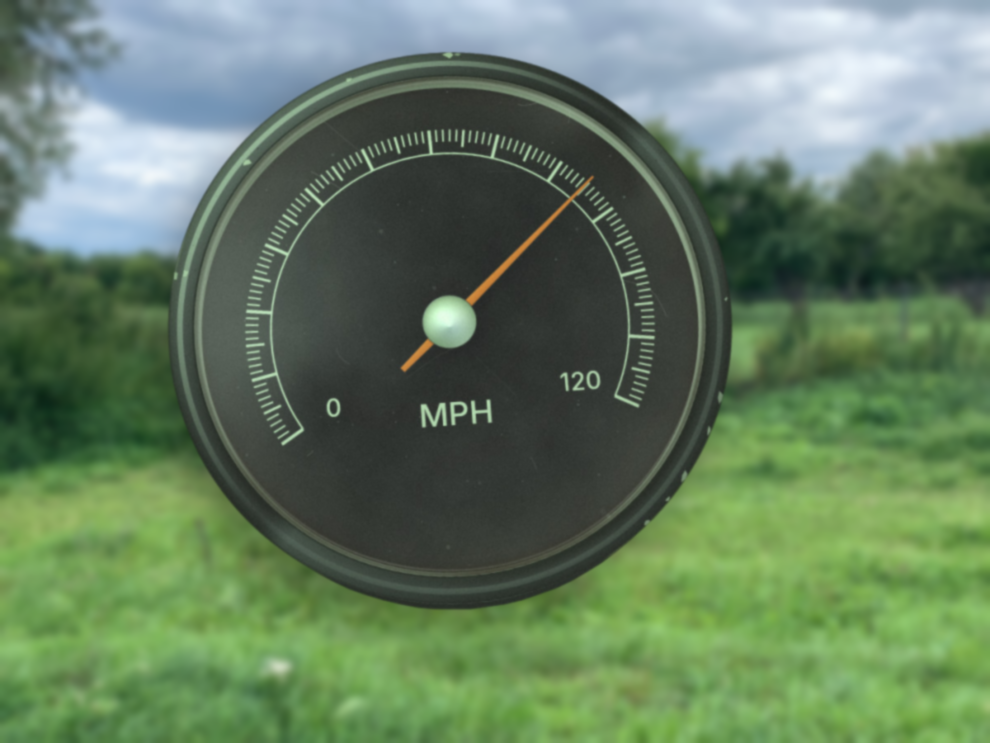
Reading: 85; mph
